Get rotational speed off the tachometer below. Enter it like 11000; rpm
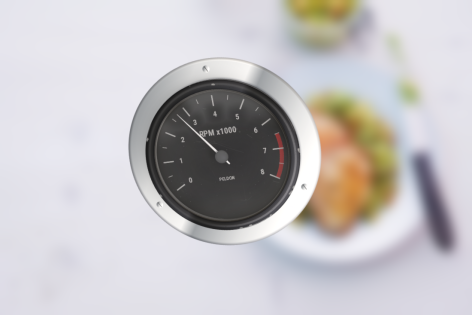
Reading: 2750; rpm
